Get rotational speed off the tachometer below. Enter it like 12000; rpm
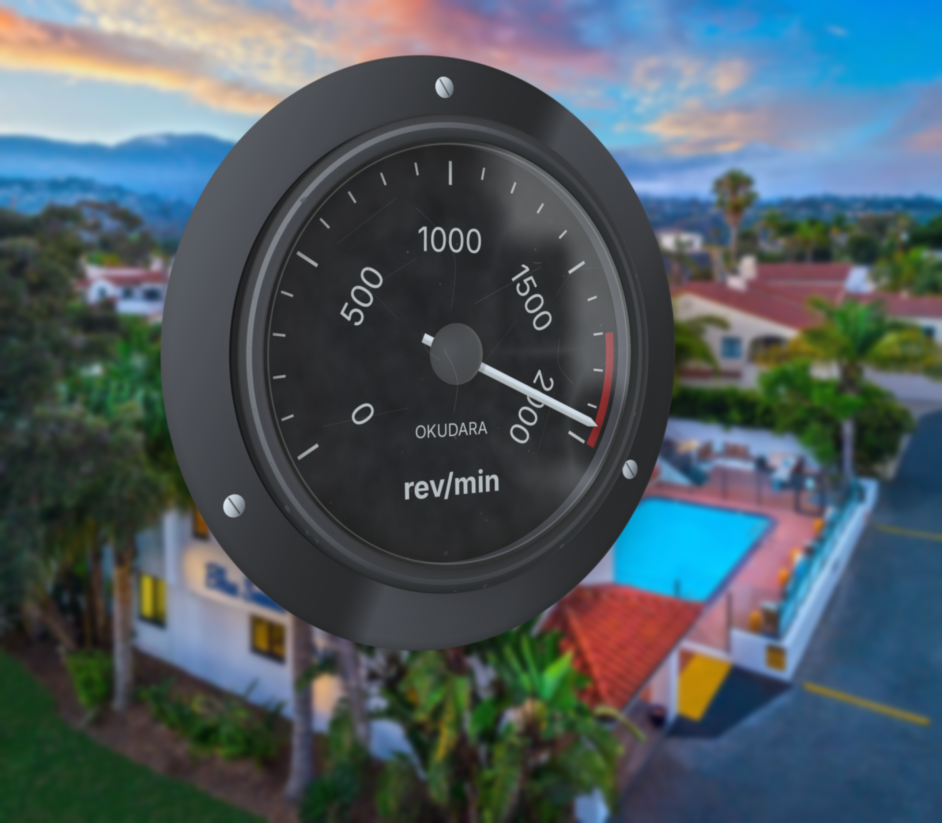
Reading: 1950; rpm
